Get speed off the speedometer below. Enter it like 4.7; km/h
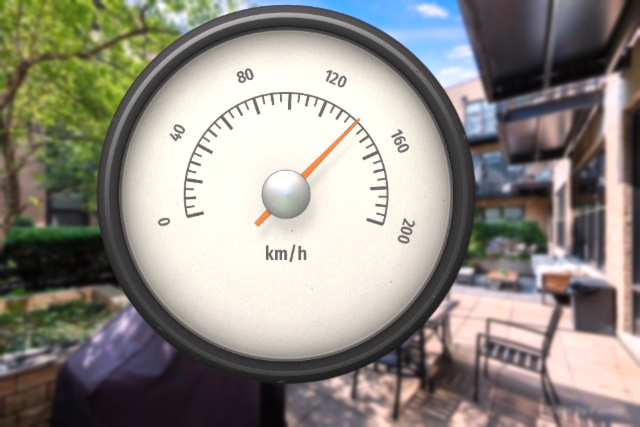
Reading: 140; km/h
